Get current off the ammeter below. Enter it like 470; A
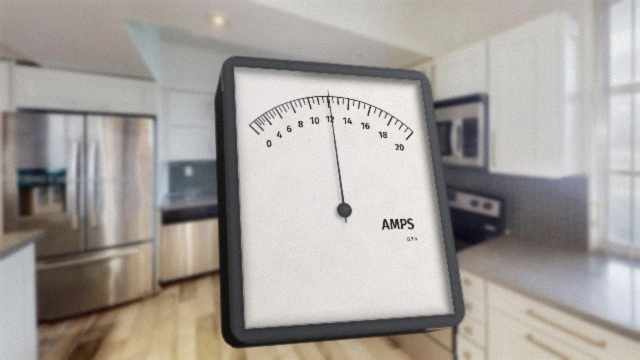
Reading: 12; A
